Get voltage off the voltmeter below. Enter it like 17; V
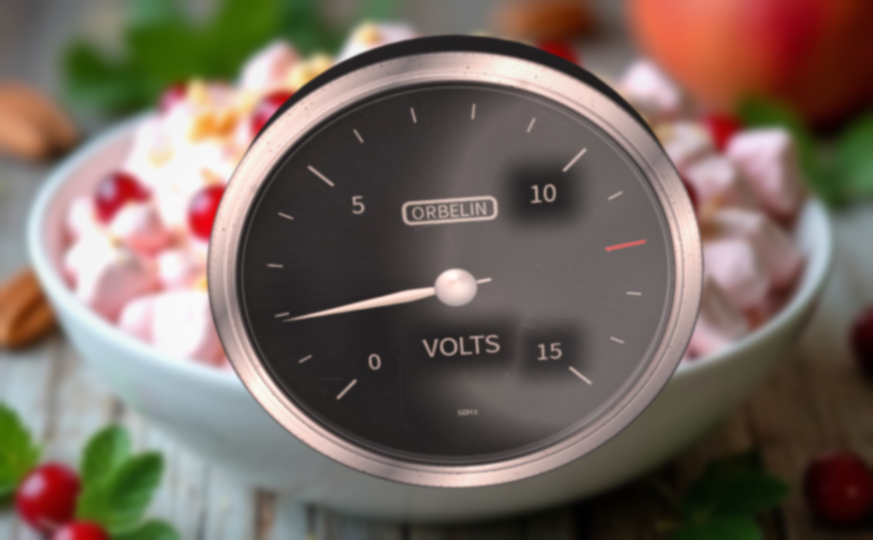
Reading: 2; V
